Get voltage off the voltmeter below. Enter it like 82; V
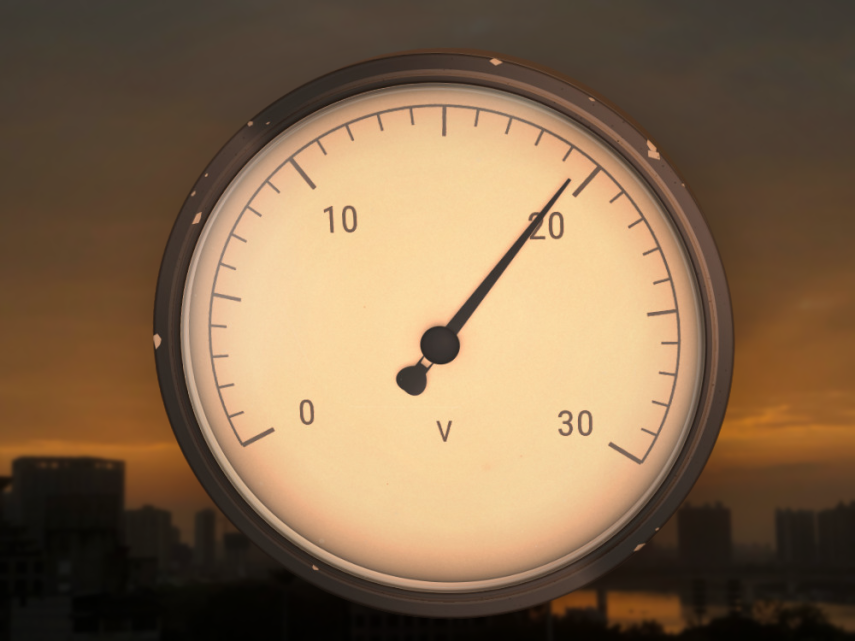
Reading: 19.5; V
